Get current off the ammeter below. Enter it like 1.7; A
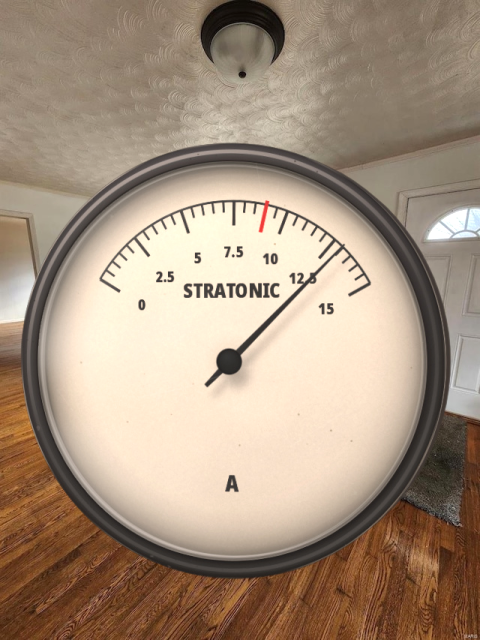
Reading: 13; A
